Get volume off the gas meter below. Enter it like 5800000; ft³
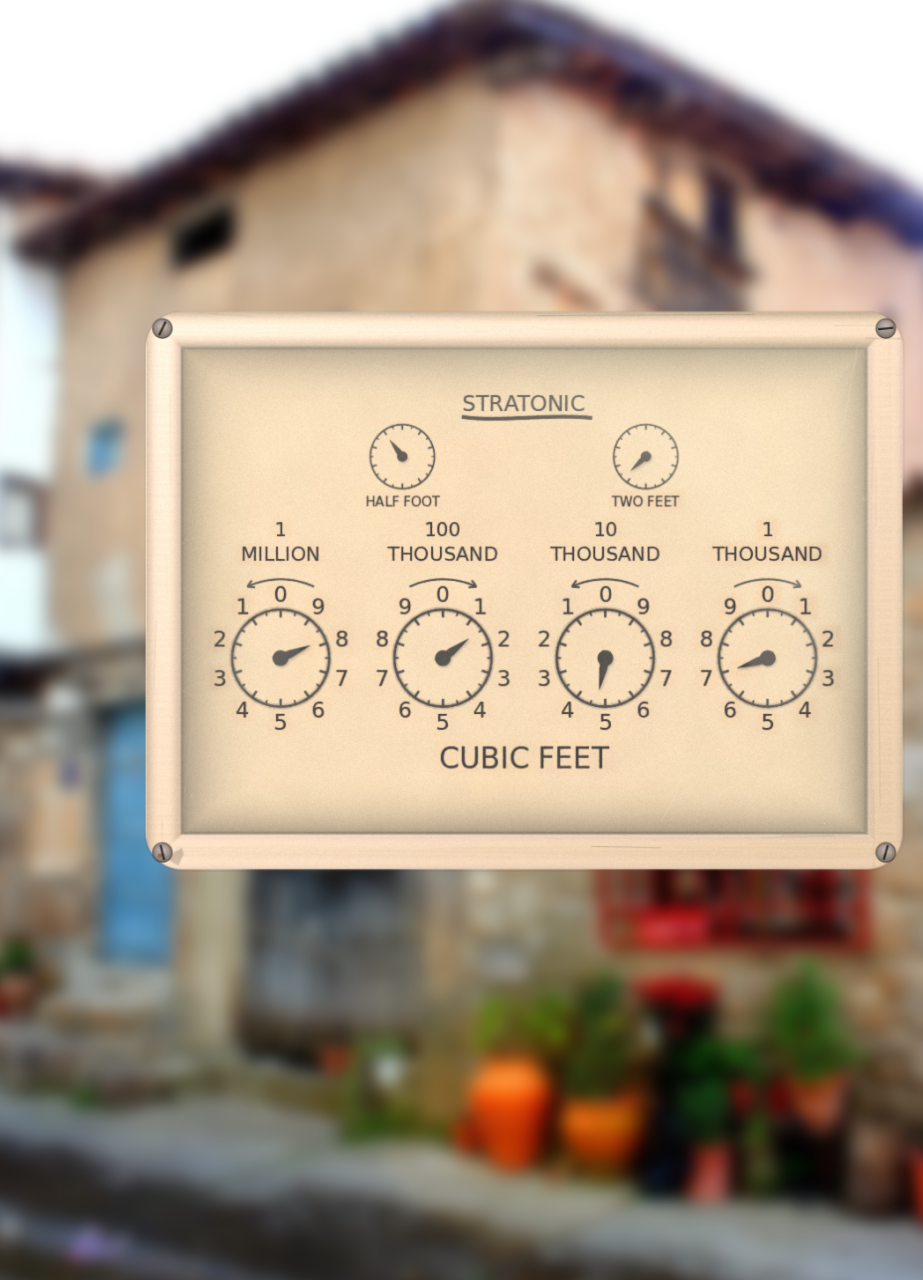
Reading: 814700; ft³
